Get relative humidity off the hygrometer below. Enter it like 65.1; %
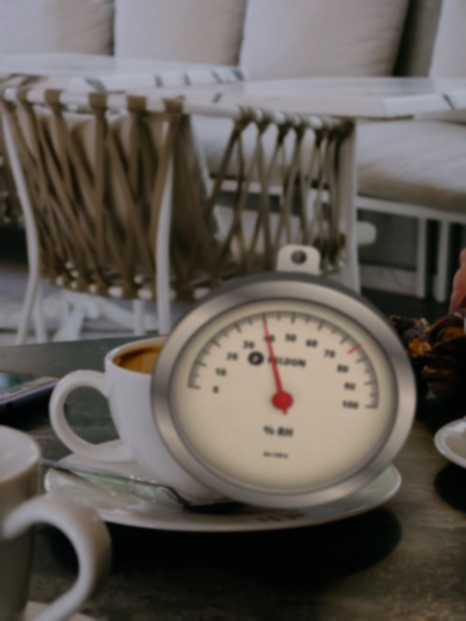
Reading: 40; %
